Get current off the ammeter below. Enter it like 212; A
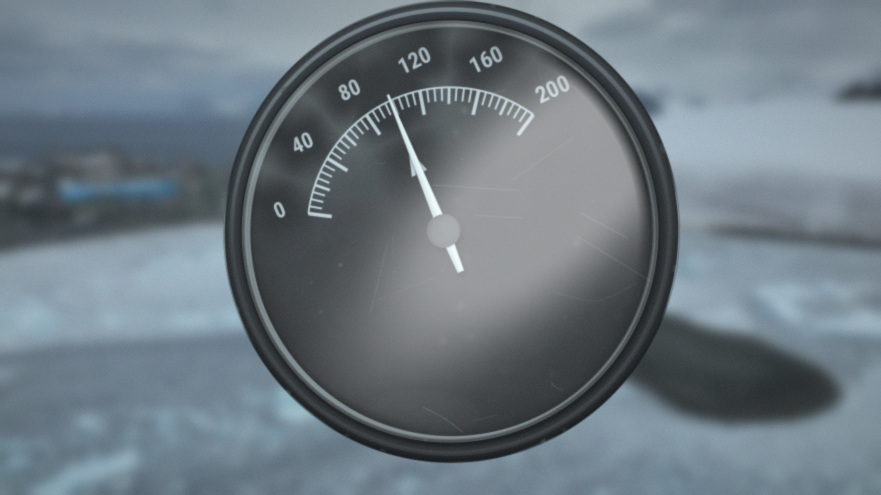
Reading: 100; A
